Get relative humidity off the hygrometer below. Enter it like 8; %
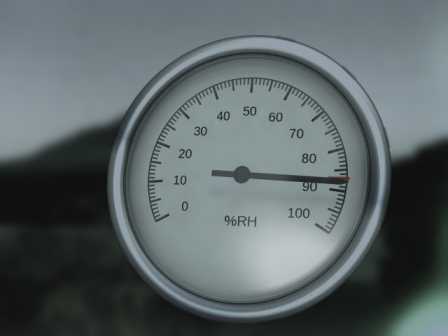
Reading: 88; %
